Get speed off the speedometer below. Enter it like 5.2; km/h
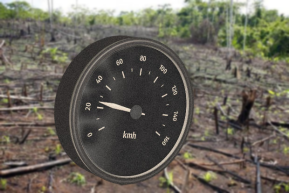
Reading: 25; km/h
